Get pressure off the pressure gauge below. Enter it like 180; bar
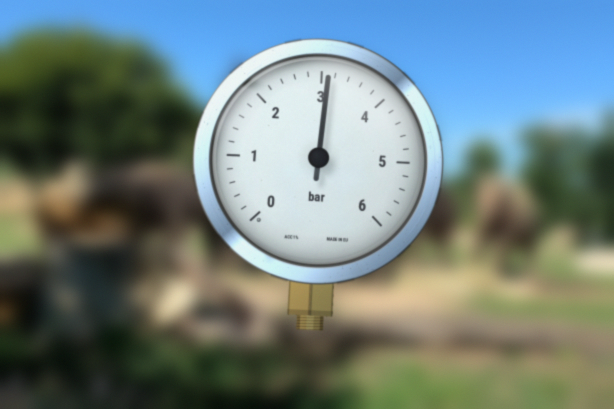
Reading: 3.1; bar
